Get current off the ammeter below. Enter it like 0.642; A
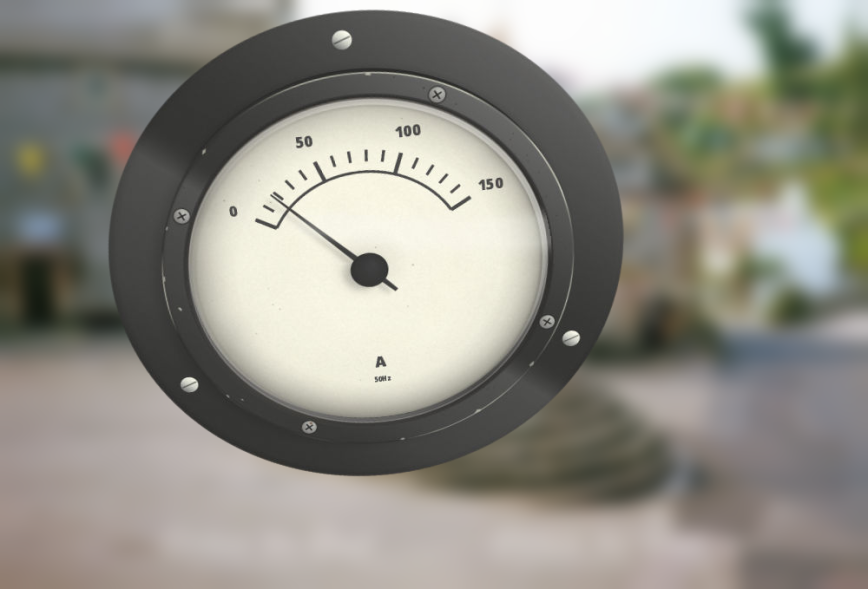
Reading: 20; A
